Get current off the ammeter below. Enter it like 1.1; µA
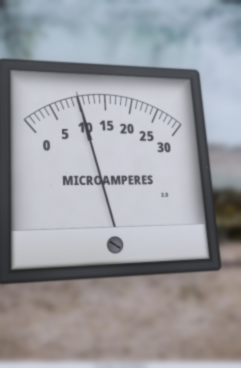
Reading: 10; µA
